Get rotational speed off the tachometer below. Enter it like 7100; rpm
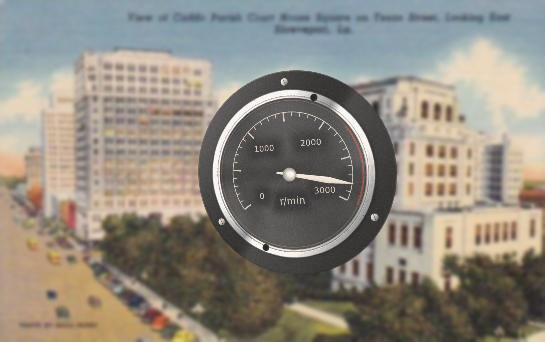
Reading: 2800; rpm
